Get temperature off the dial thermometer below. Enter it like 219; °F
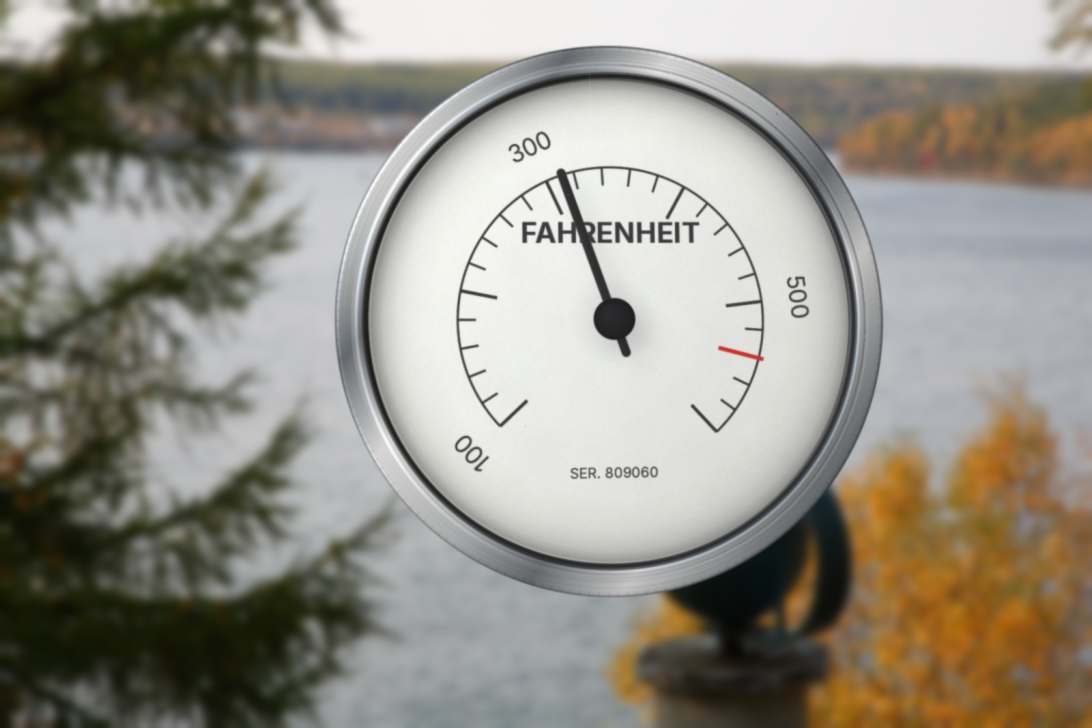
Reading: 310; °F
